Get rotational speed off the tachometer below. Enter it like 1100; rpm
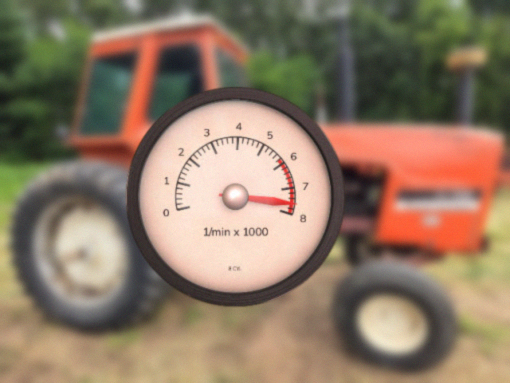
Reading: 7600; rpm
